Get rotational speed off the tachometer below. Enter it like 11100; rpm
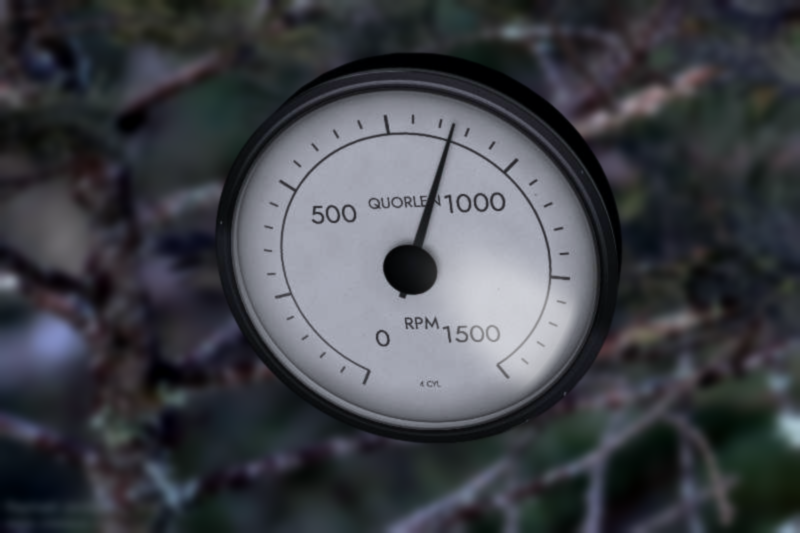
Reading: 875; rpm
